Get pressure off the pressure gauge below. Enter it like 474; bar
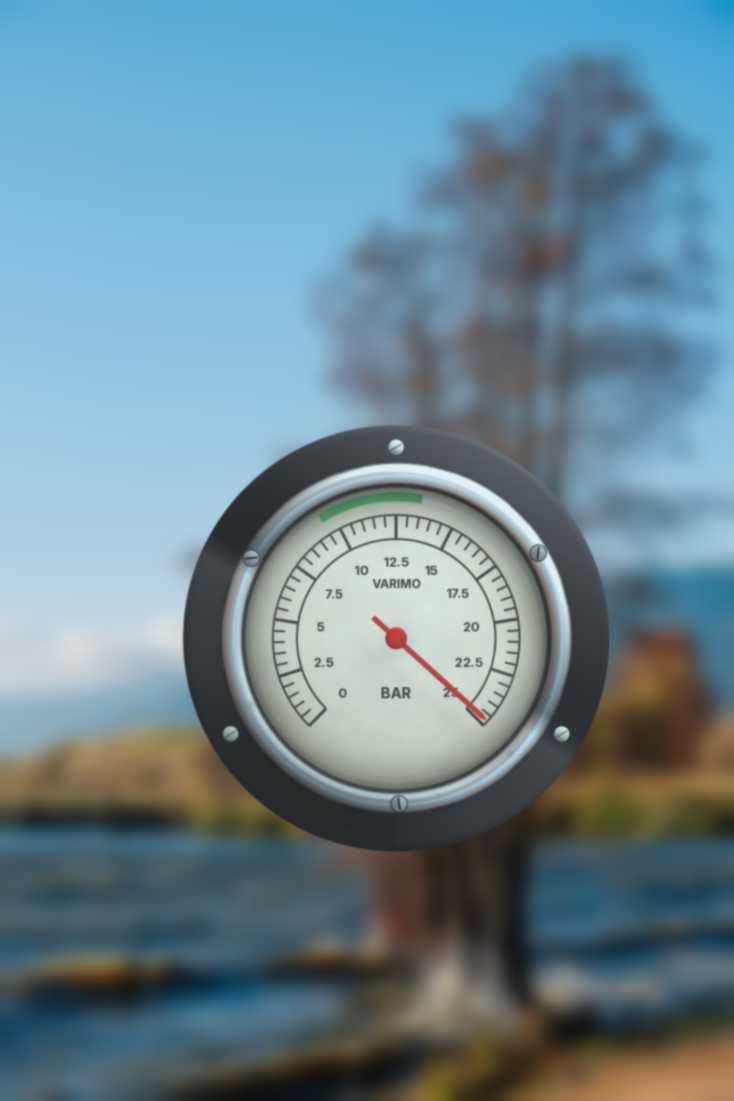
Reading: 24.75; bar
